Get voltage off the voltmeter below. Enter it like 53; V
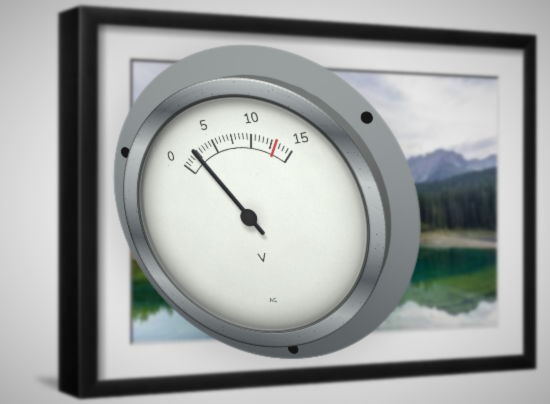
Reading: 2.5; V
